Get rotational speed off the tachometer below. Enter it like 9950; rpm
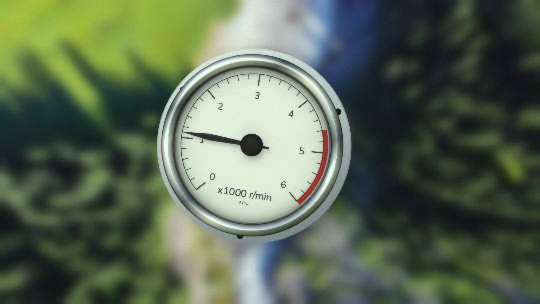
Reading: 1100; rpm
